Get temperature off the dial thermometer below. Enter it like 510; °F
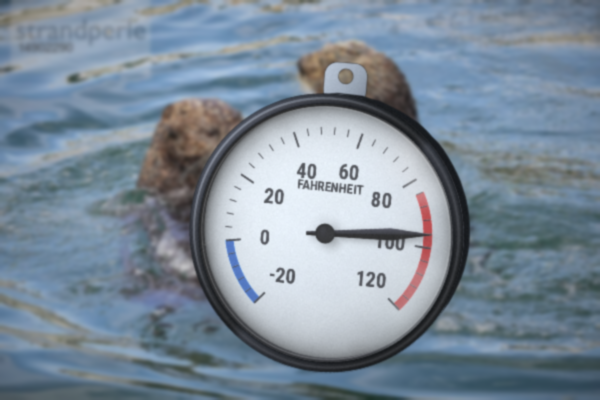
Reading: 96; °F
